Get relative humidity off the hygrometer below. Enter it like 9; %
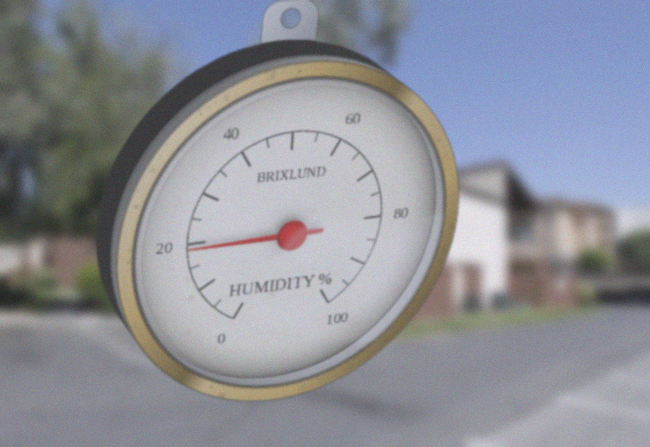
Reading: 20; %
